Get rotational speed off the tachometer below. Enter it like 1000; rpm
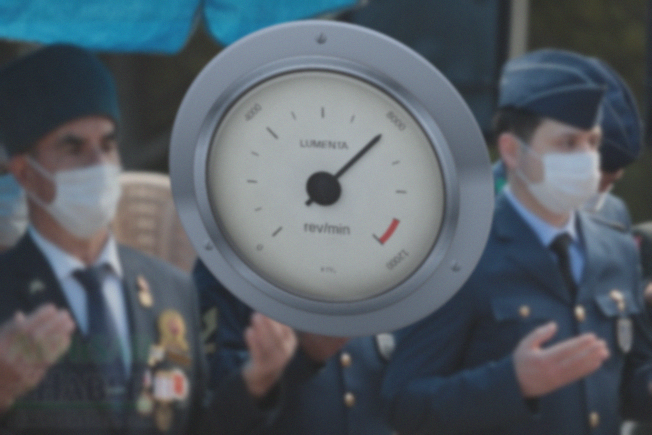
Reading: 8000; rpm
